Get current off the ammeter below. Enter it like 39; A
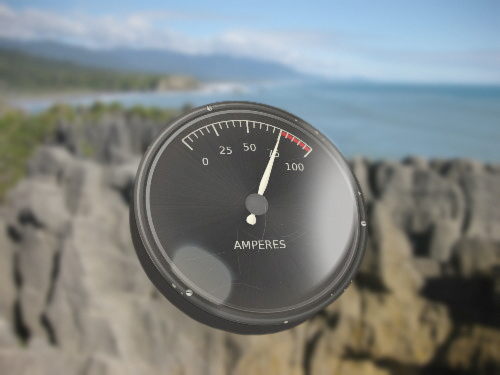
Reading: 75; A
